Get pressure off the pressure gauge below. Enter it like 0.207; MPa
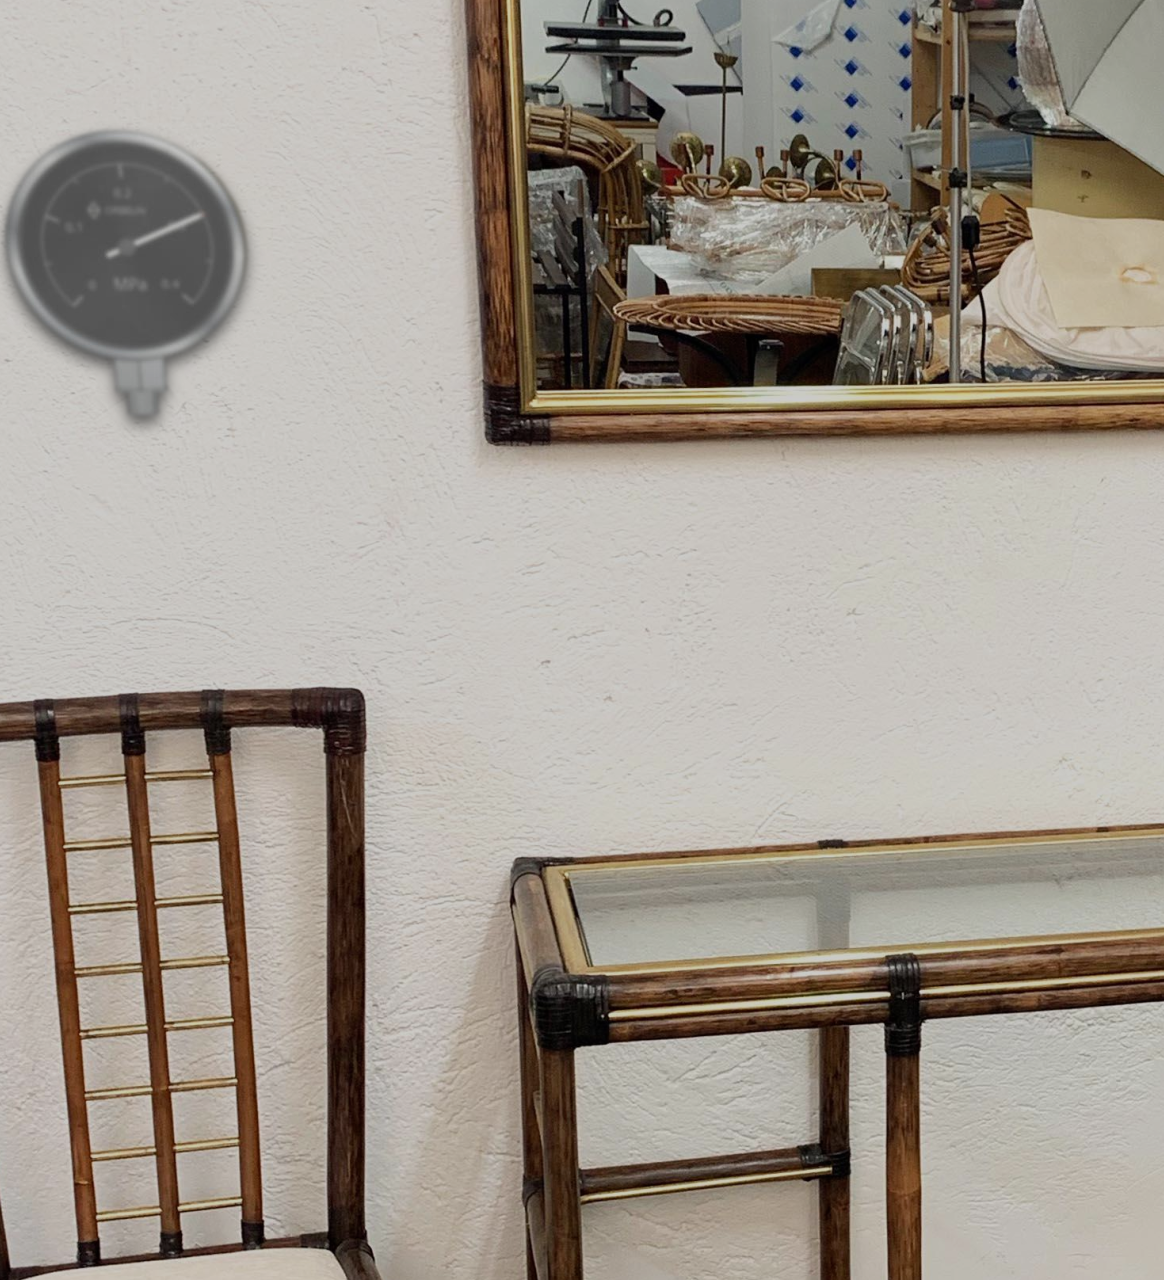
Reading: 0.3; MPa
